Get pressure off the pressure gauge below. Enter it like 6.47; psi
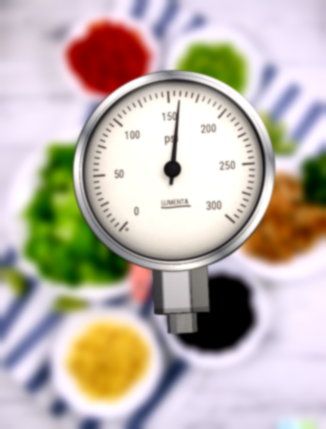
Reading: 160; psi
